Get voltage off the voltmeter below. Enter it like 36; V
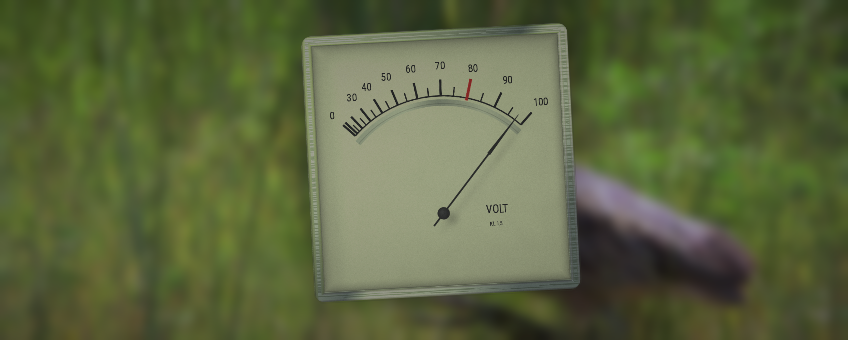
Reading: 97.5; V
